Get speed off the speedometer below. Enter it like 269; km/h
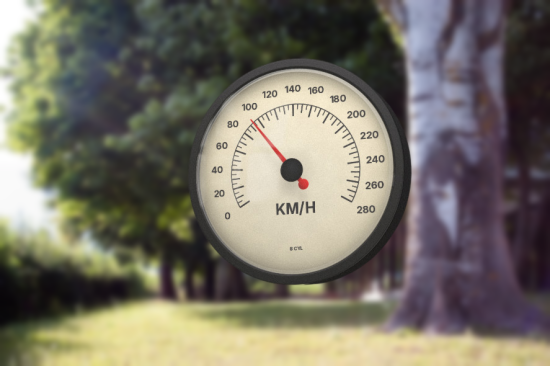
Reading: 95; km/h
